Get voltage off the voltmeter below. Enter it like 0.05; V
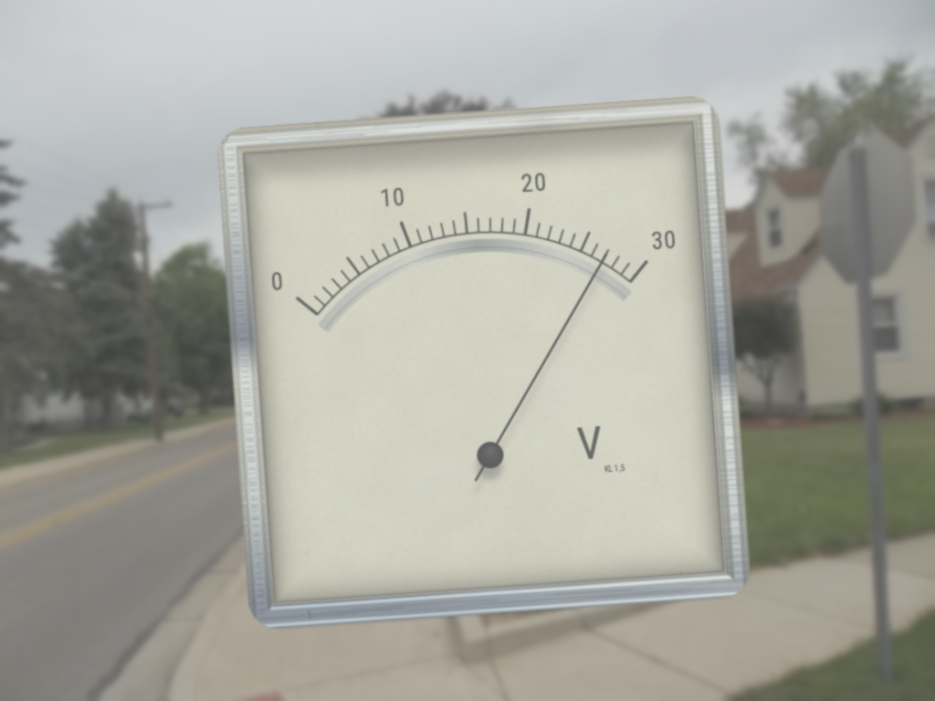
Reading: 27; V
